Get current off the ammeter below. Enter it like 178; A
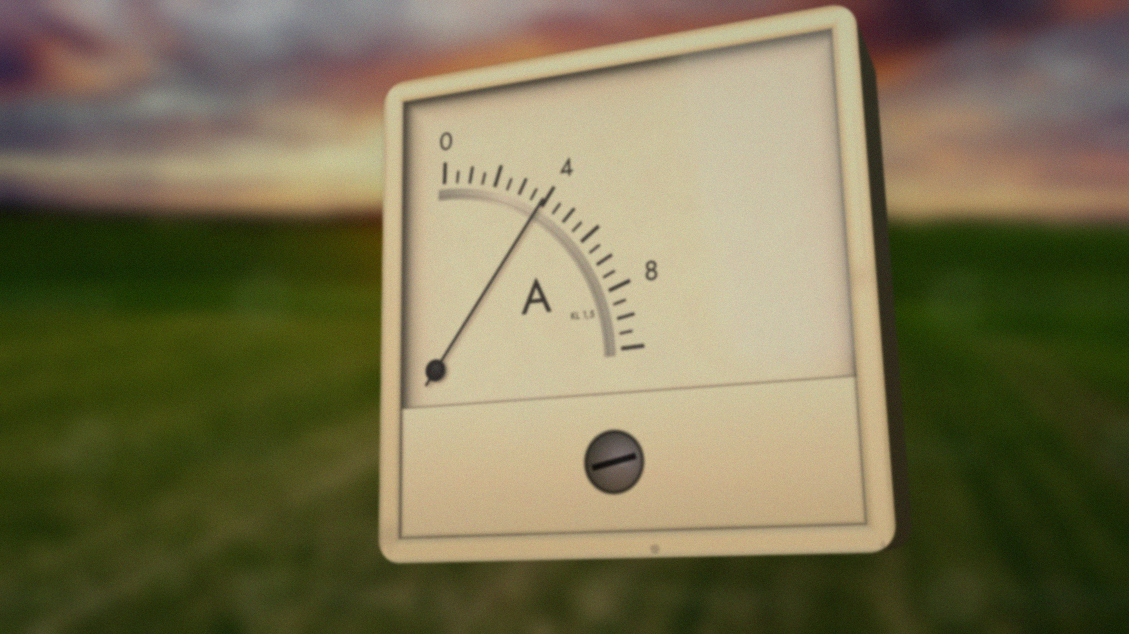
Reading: 4; A
